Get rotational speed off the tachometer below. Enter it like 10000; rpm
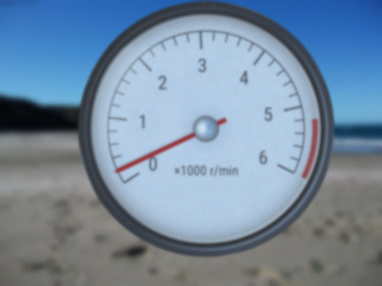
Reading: 200; rpm
